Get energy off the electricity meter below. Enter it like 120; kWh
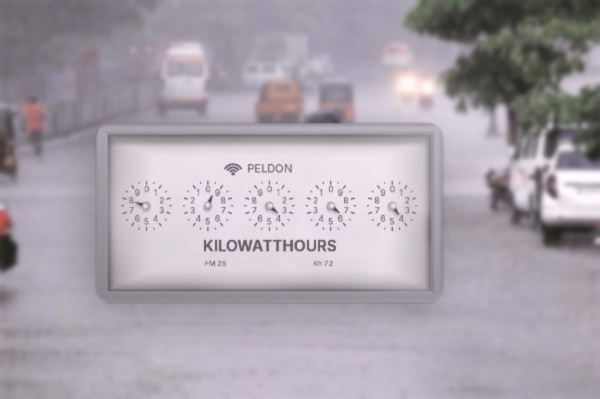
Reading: 79364; kWh
